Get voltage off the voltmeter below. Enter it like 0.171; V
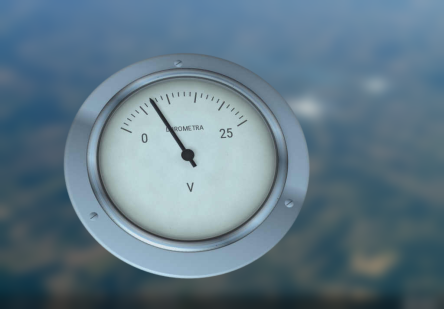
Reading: 7; V
